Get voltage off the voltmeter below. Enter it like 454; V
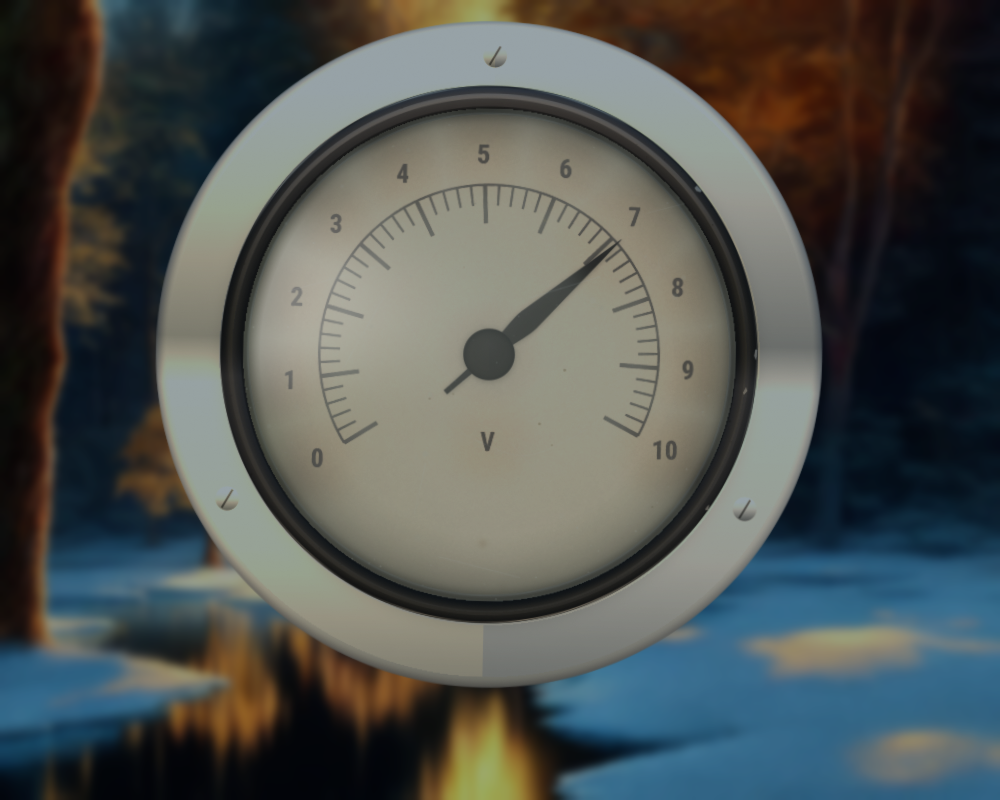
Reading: 7.1; V
